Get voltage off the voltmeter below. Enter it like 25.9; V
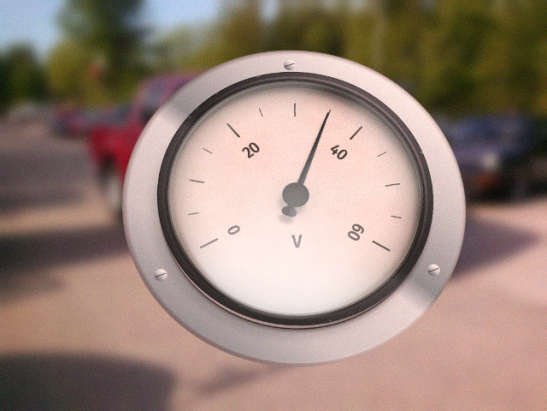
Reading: 35; V
